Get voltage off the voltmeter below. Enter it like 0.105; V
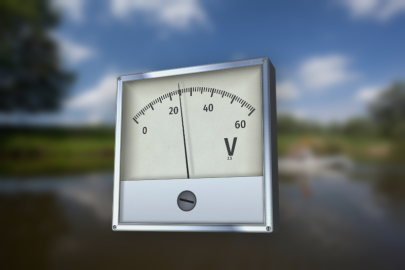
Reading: 25; V
